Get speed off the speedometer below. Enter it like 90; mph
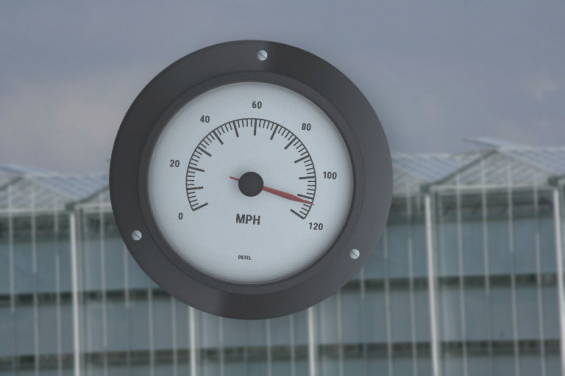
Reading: 112; mph
